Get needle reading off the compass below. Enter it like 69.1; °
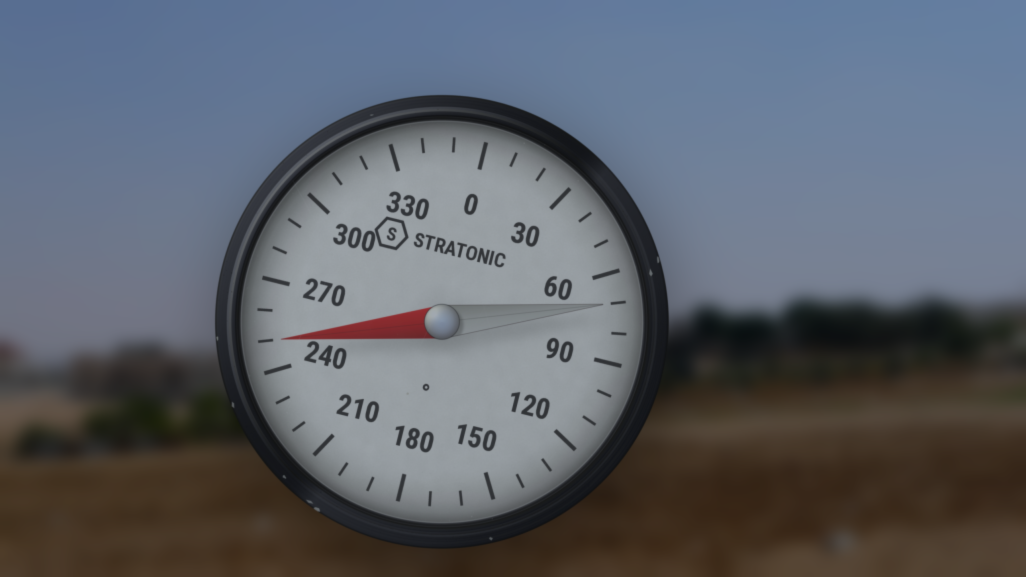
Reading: 250; °
